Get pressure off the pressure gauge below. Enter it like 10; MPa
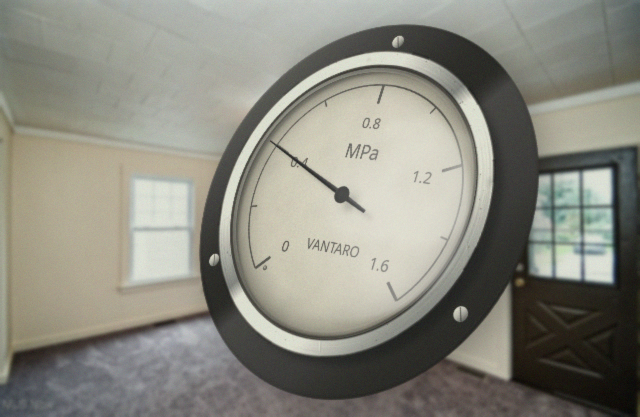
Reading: 0.4; MPa
